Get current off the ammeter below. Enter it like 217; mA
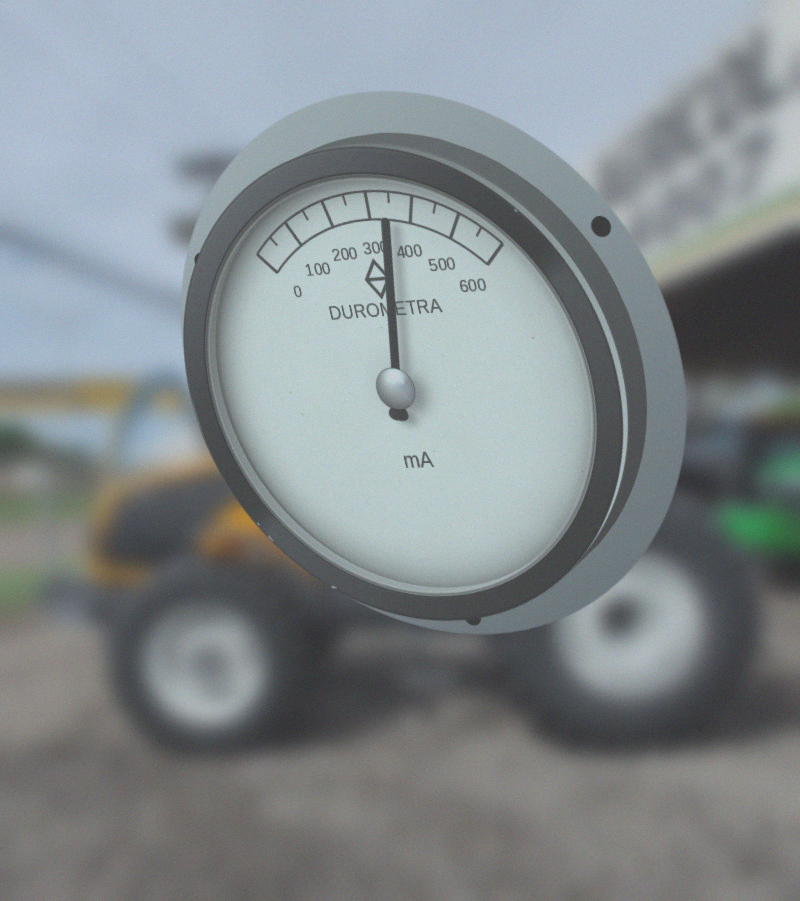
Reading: 350; mA
